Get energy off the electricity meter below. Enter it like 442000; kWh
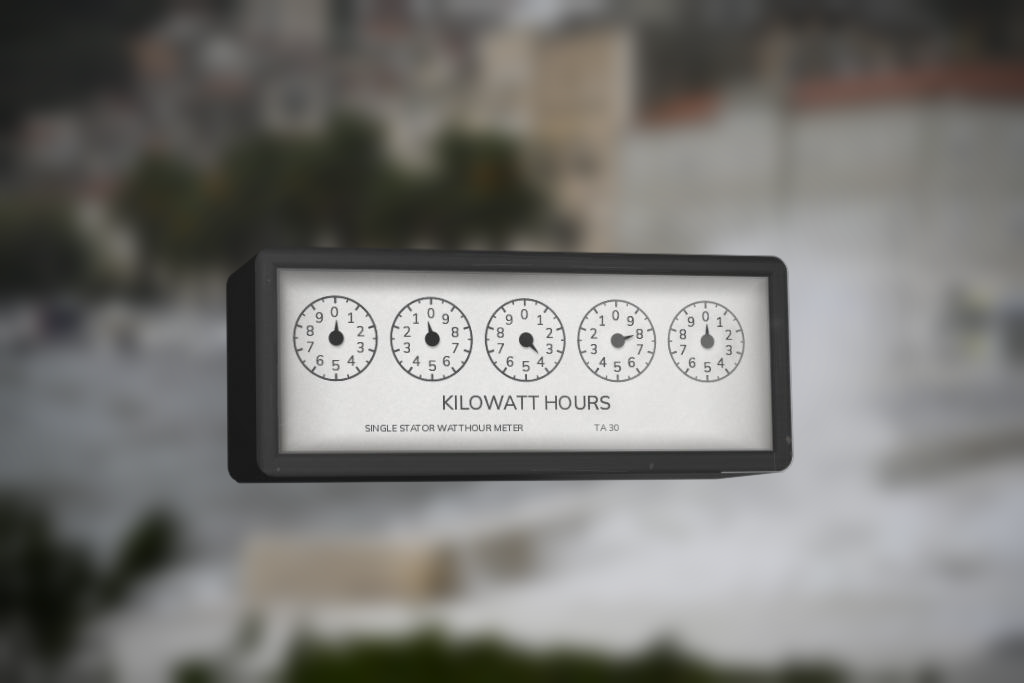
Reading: 380; kWh
